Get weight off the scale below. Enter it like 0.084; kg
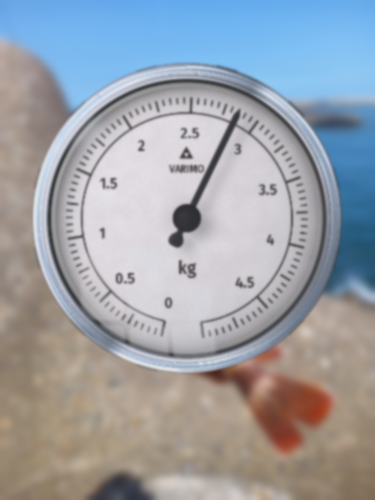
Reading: 2.85; kg
